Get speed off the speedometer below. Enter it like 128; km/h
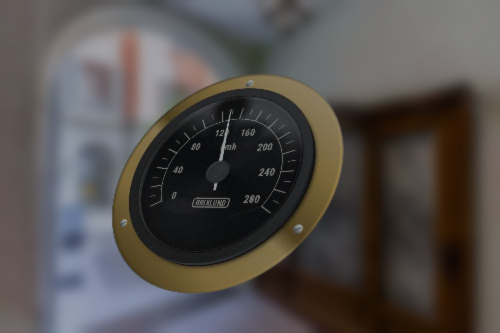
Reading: 130; km/h
